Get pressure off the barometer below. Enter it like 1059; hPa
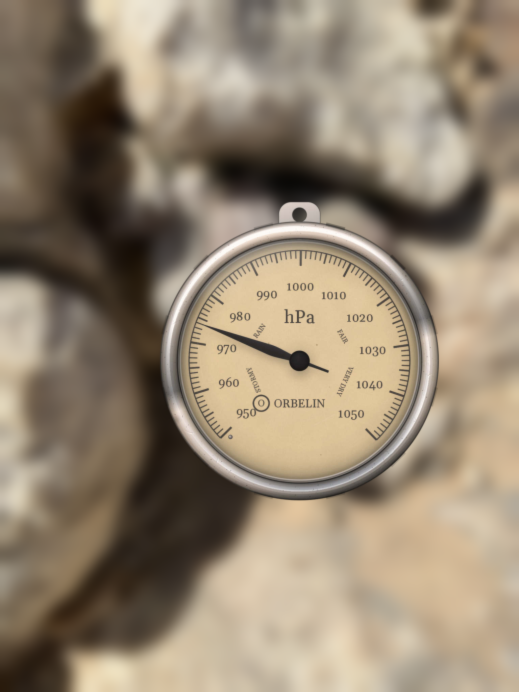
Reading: 974; hPa
